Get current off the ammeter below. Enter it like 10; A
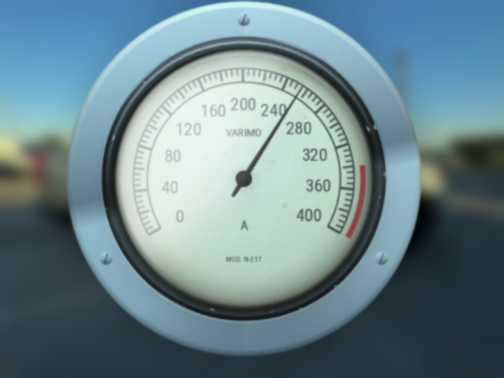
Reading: 255; A
